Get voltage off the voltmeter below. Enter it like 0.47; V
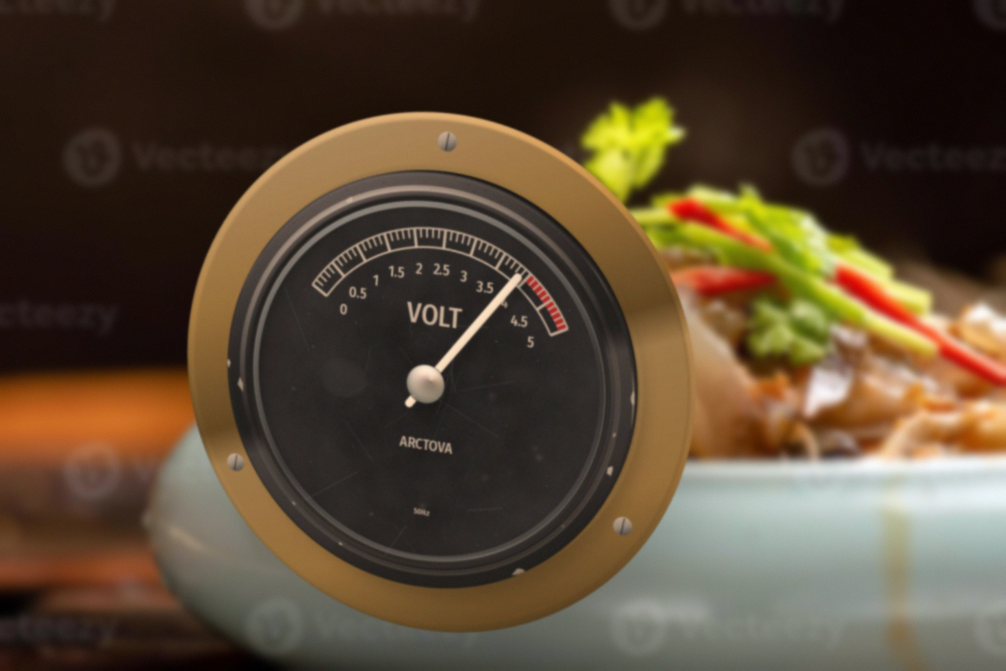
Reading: 3.9; V
